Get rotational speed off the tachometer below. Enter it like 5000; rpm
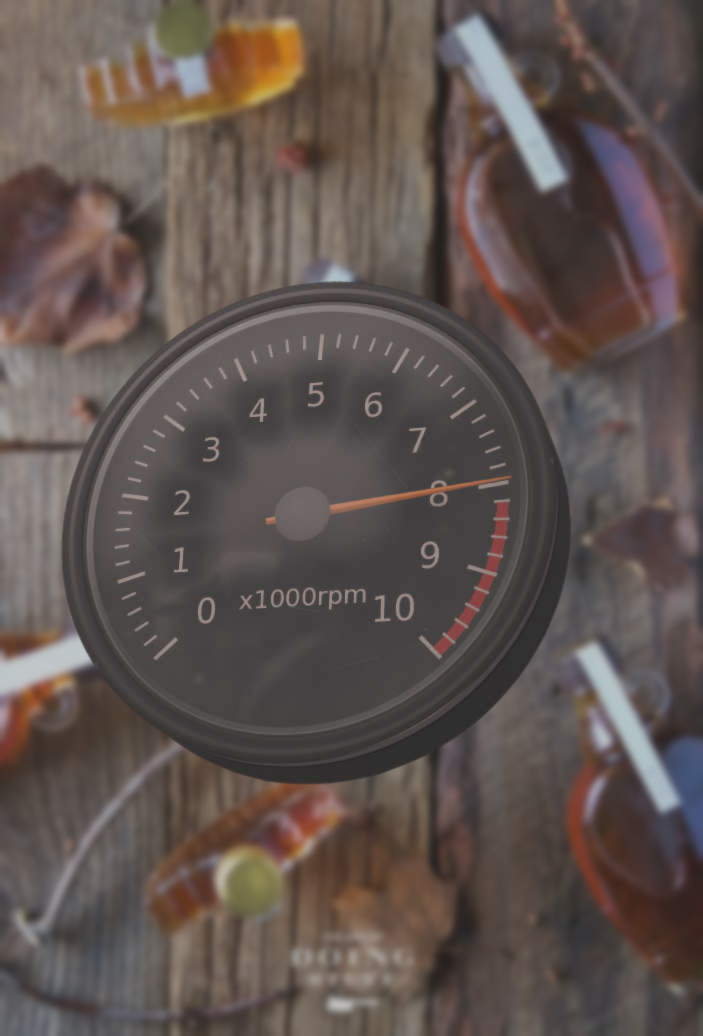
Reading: 8000; rpm
